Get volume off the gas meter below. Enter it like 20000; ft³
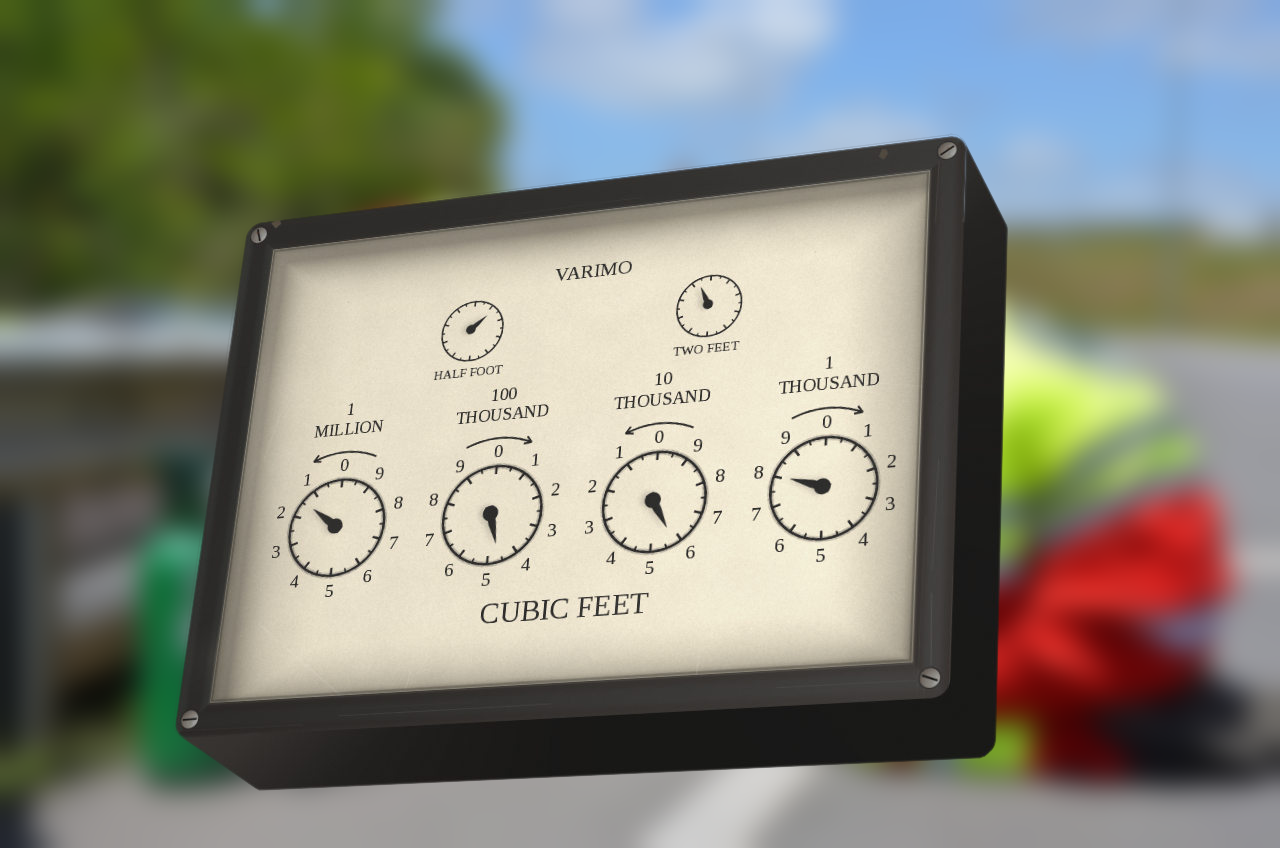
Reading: 145800; ft³
